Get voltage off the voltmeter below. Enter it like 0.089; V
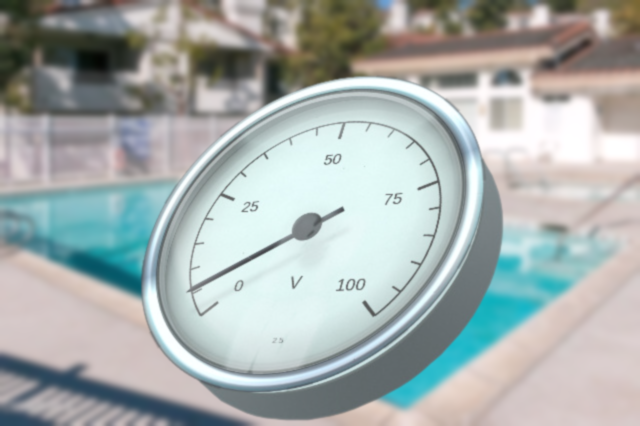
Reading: 5; V
